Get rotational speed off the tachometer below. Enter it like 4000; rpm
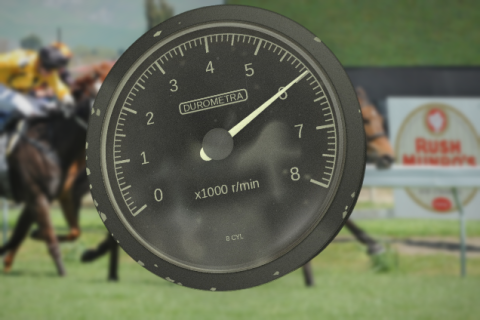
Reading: 6000; rpm
